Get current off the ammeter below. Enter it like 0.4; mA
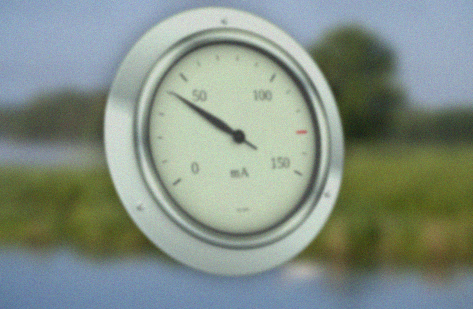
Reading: 40; mA
